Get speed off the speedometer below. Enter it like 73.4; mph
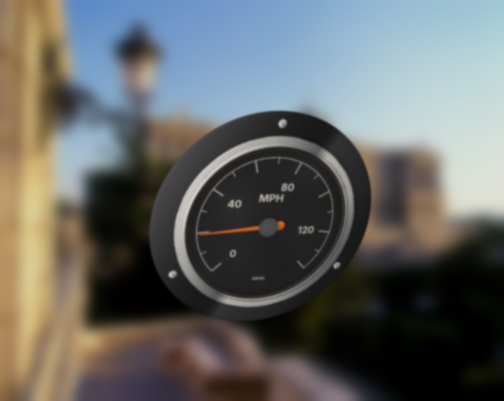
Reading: 20; mph
